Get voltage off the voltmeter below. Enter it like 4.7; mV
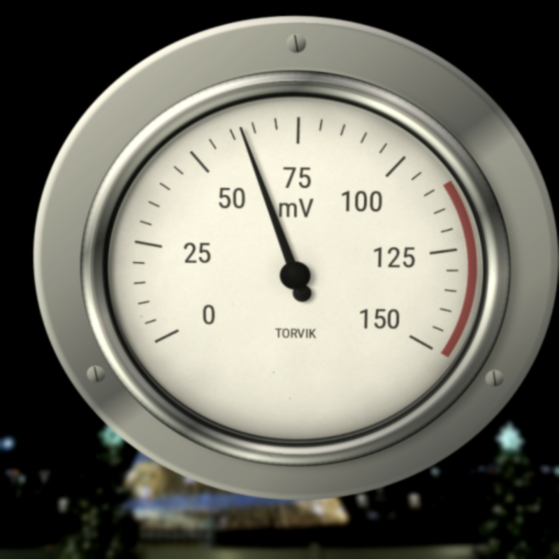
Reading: 62.5; mV
